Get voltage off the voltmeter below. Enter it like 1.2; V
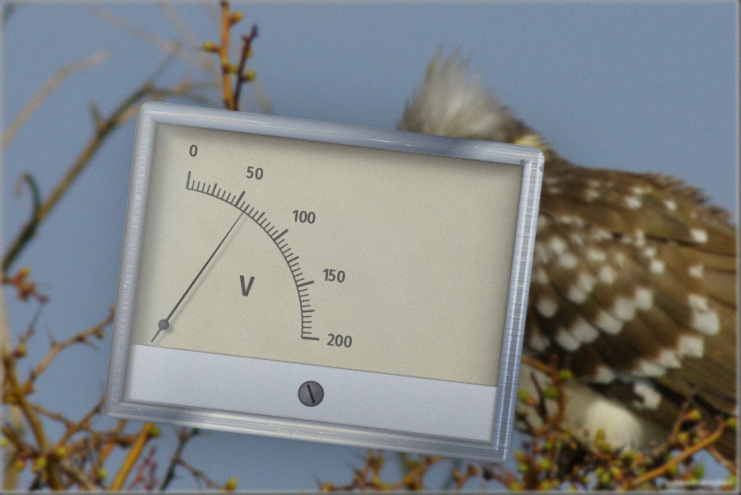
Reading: 60; V
